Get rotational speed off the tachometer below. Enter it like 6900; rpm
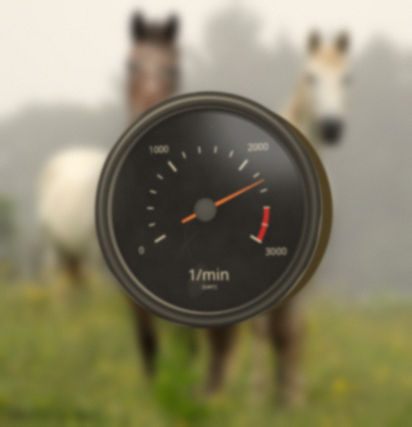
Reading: 2300; rpm
